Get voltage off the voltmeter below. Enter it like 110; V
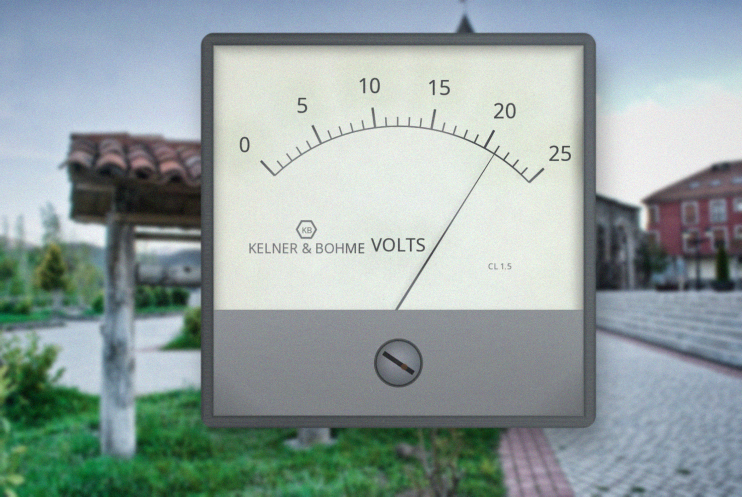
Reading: 21; V
